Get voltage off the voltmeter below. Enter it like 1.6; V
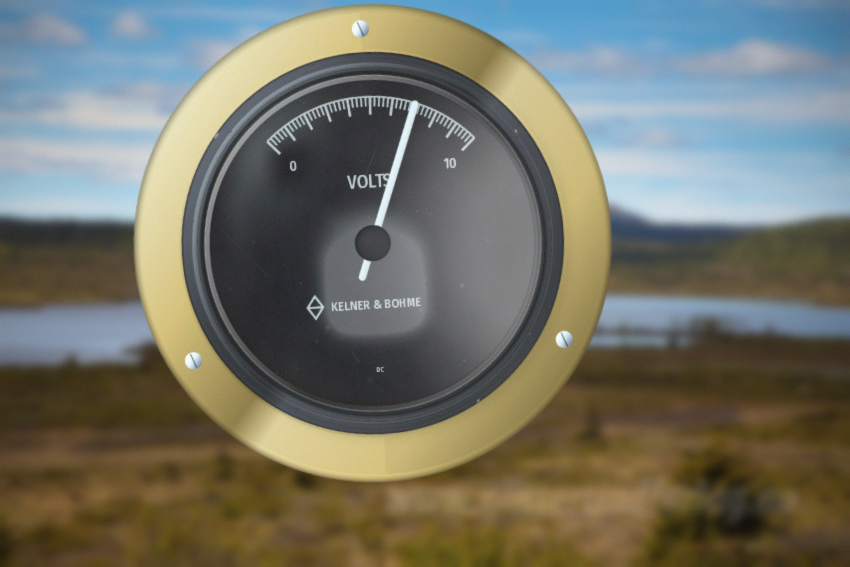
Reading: 7; V
